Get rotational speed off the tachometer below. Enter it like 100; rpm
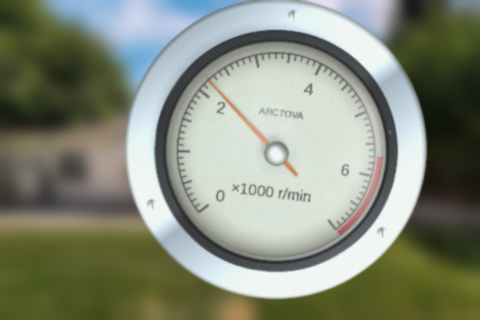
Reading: 2200; rpm
